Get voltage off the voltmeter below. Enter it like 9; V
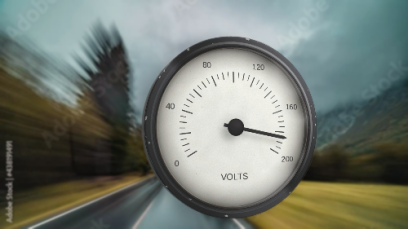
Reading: 185; V
